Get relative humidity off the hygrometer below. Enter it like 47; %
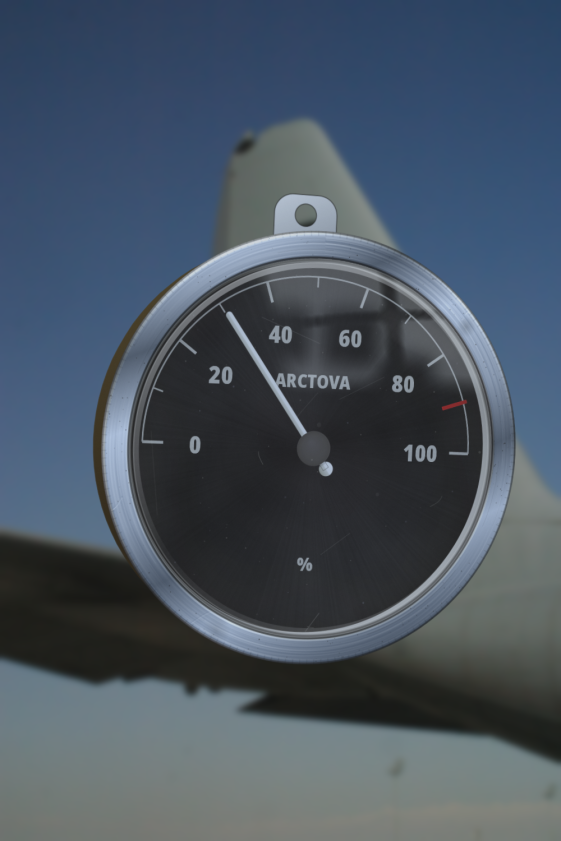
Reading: 30; %
